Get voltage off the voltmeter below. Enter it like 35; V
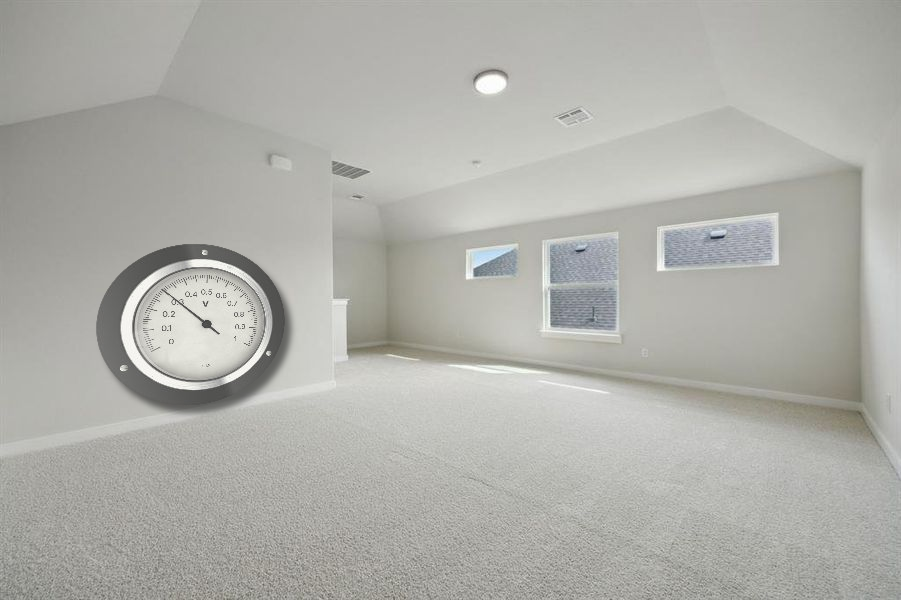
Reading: 0.3; V
